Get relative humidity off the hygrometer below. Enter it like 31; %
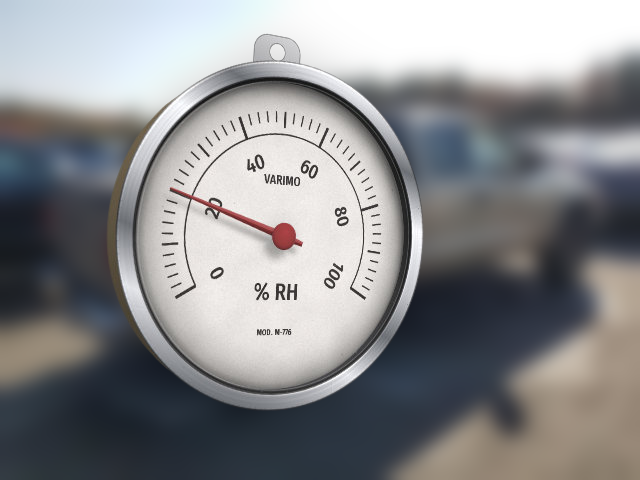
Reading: 20; %
